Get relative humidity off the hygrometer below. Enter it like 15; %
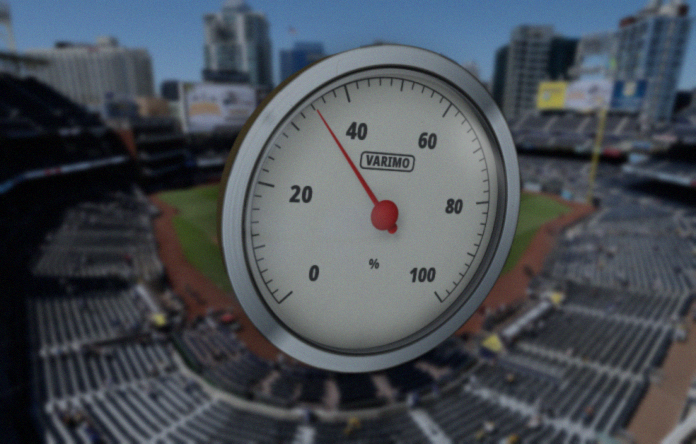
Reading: 34; %
